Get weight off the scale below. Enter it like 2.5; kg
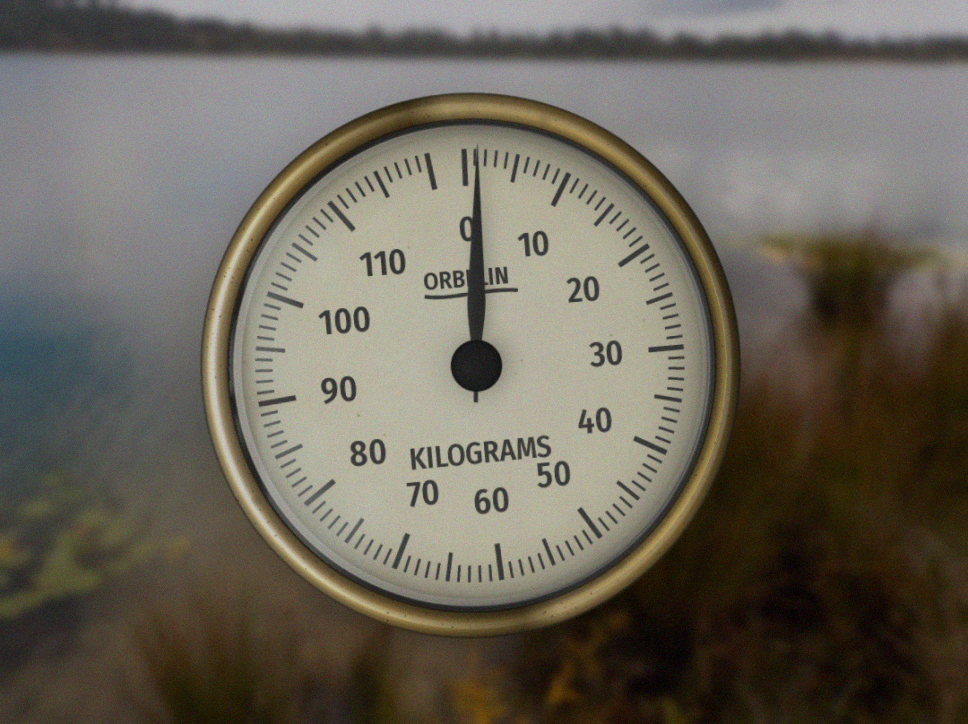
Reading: 1; kg
